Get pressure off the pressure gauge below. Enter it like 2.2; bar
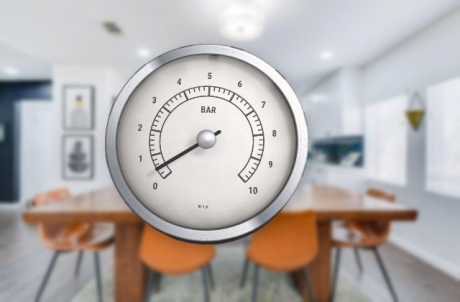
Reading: 0.4; bar
